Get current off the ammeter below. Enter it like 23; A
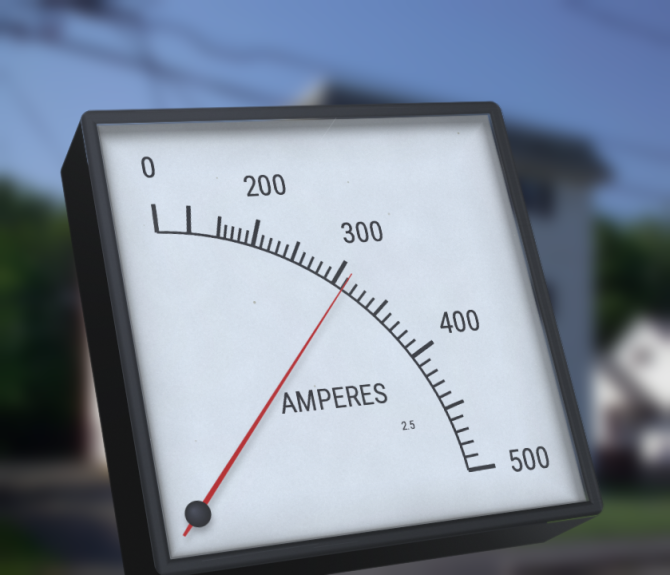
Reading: 310; A
